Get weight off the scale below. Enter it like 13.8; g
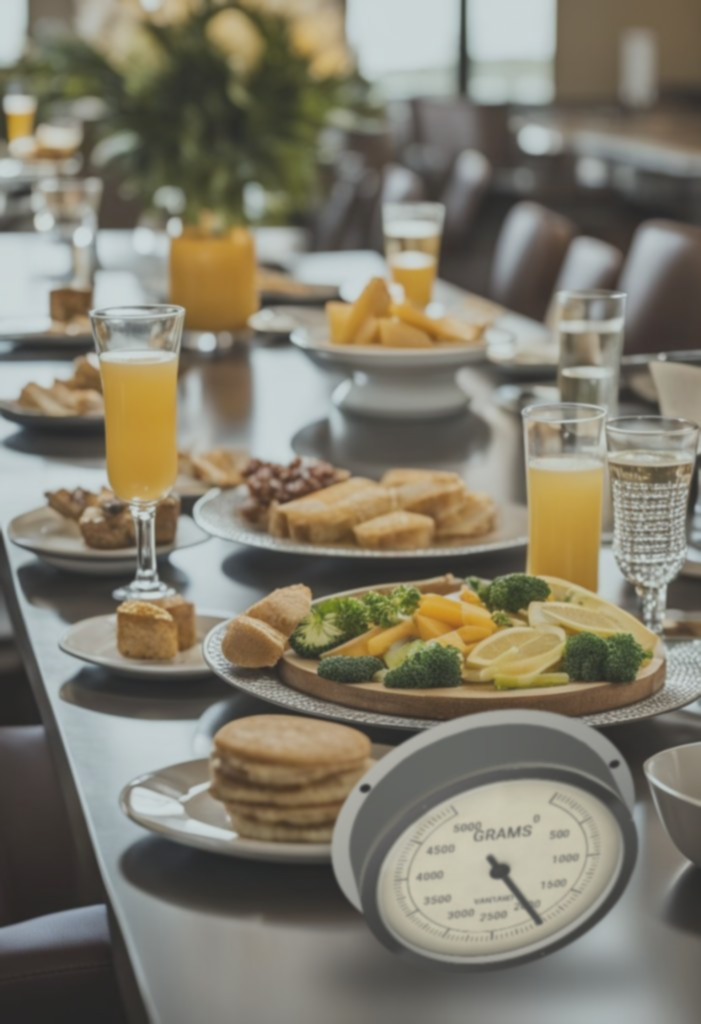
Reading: 2000; g
